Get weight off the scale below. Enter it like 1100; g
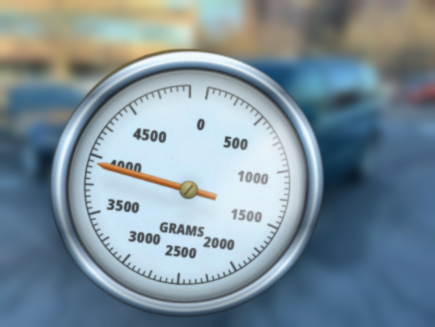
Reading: 3950; g
